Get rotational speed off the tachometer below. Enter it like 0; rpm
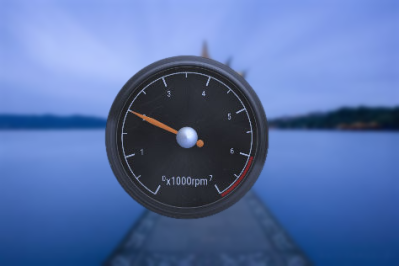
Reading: 2000; rpm
